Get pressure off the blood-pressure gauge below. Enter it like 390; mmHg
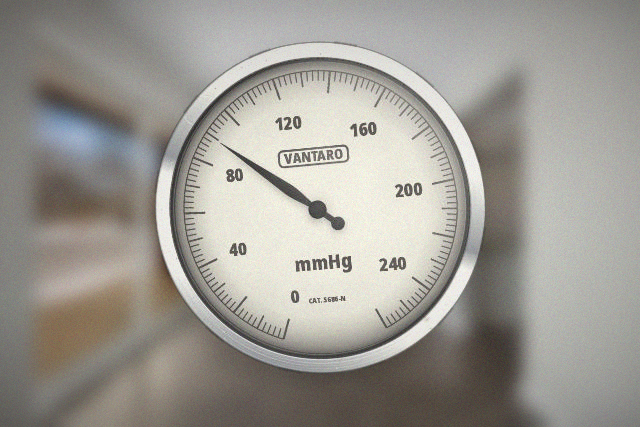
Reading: 90; mmHg
